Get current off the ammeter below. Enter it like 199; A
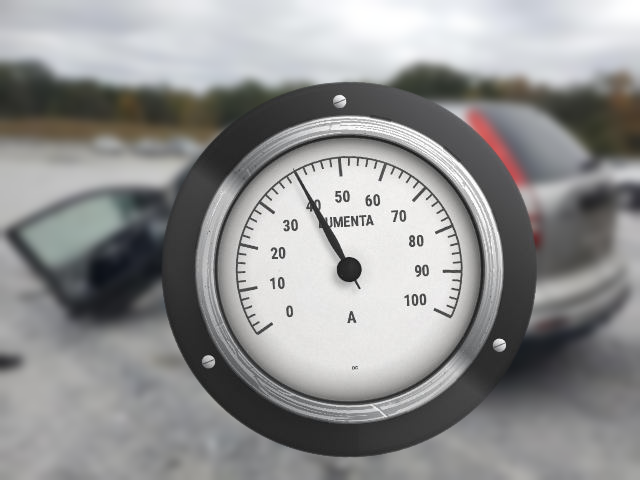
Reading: 40; A
